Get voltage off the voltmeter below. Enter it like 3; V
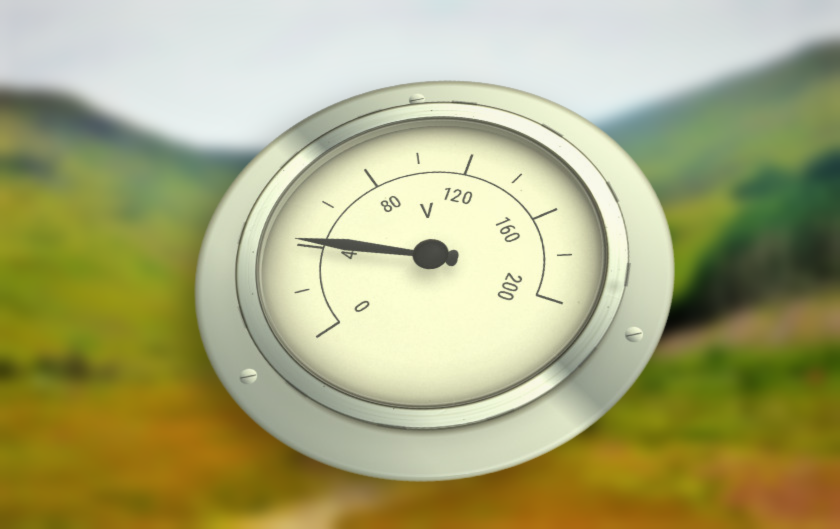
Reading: 40; V
